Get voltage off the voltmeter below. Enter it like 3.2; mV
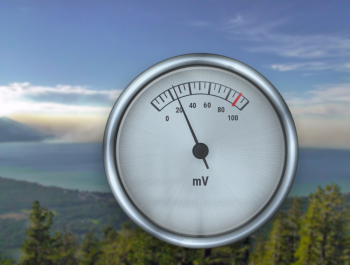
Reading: 25; mV
